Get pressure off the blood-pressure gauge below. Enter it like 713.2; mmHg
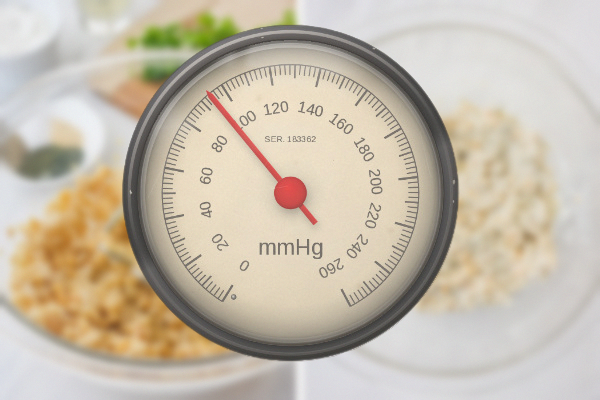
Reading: 94; mmHg
